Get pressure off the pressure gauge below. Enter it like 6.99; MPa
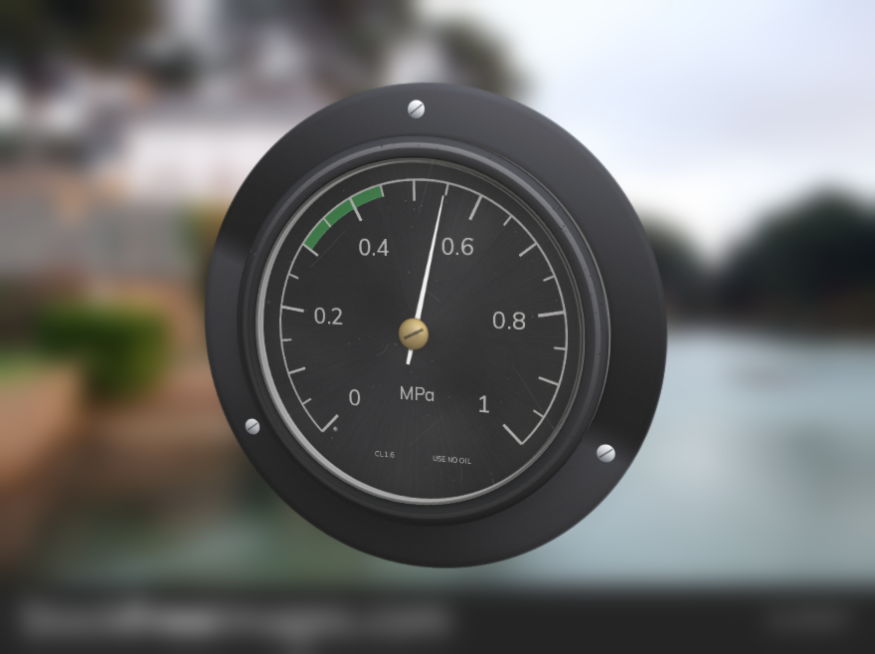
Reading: 0.55; MPa
